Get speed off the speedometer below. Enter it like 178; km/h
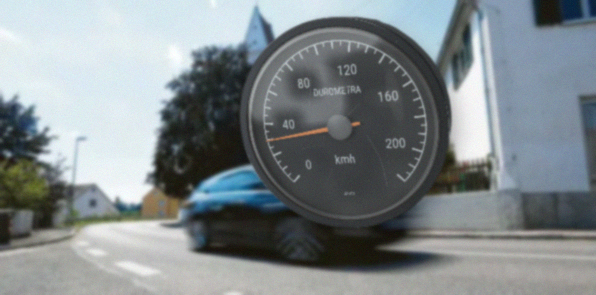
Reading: 30; km/h
